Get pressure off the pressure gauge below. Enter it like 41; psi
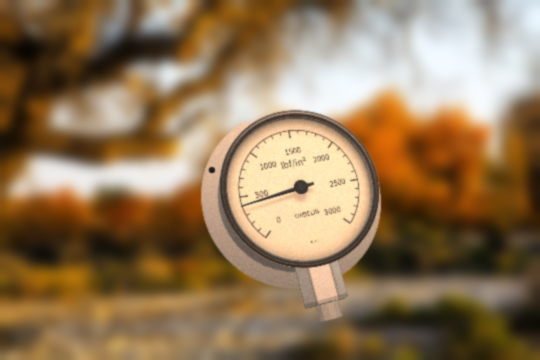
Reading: 400; psi
